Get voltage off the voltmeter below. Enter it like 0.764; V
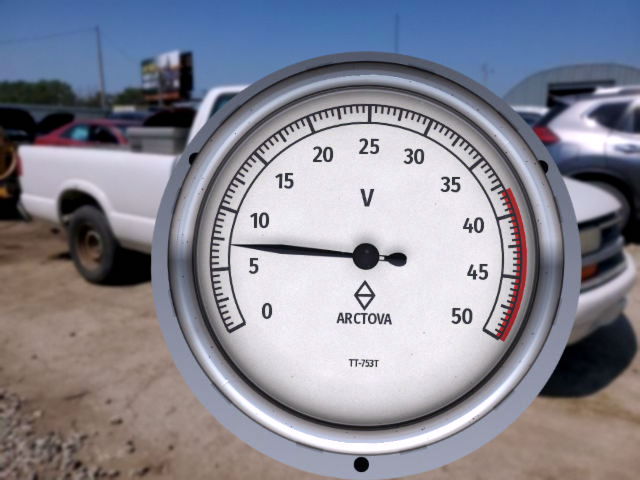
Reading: 7; V
